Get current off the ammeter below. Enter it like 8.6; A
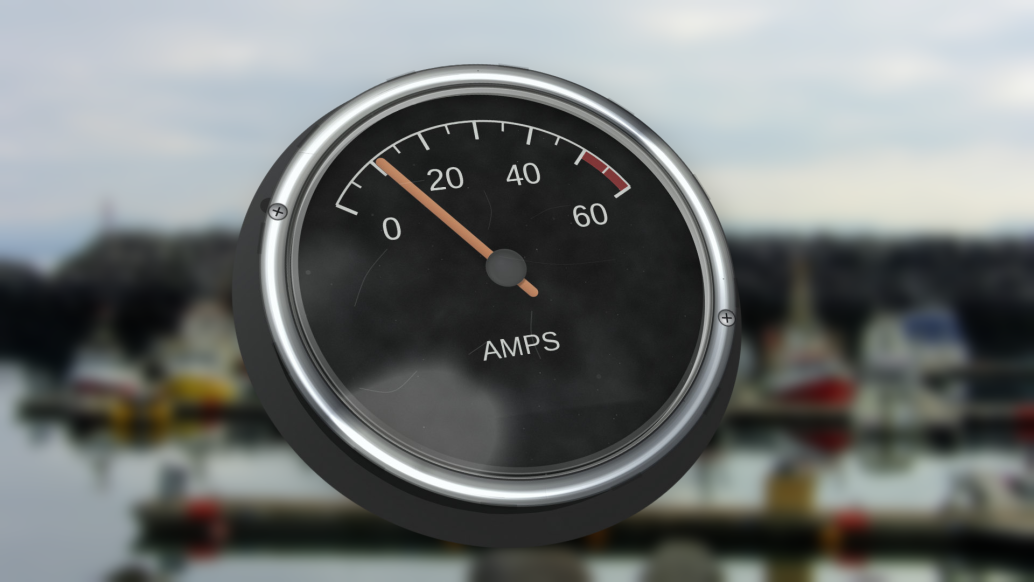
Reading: 10; A
